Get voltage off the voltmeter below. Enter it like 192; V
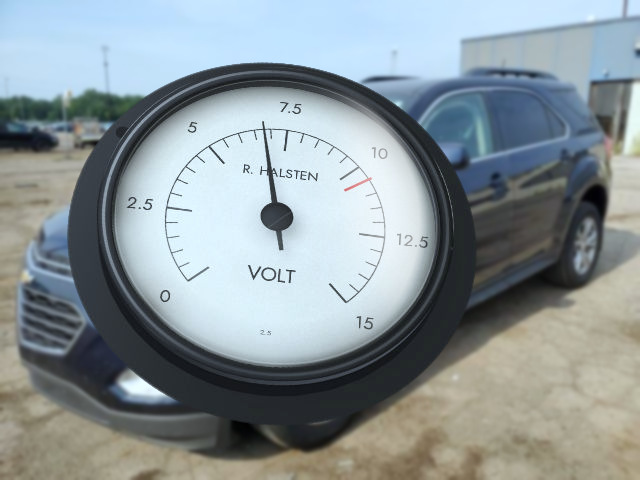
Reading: 6.75; V
